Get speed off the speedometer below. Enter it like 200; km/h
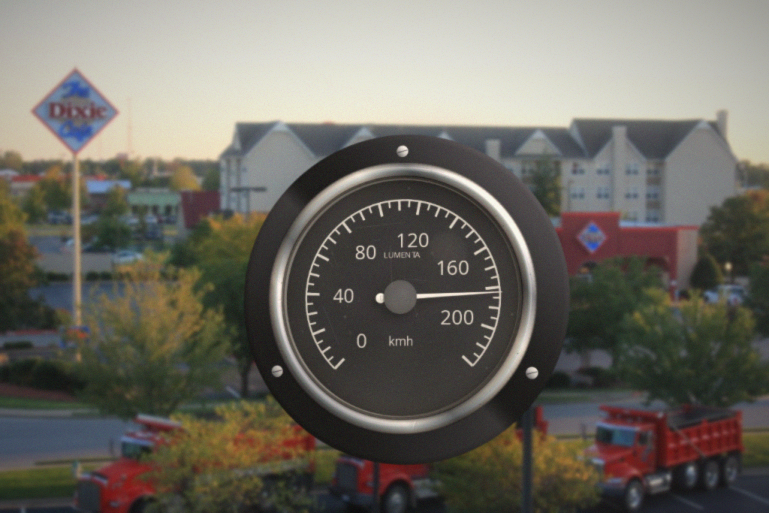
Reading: 182.5; km/h
